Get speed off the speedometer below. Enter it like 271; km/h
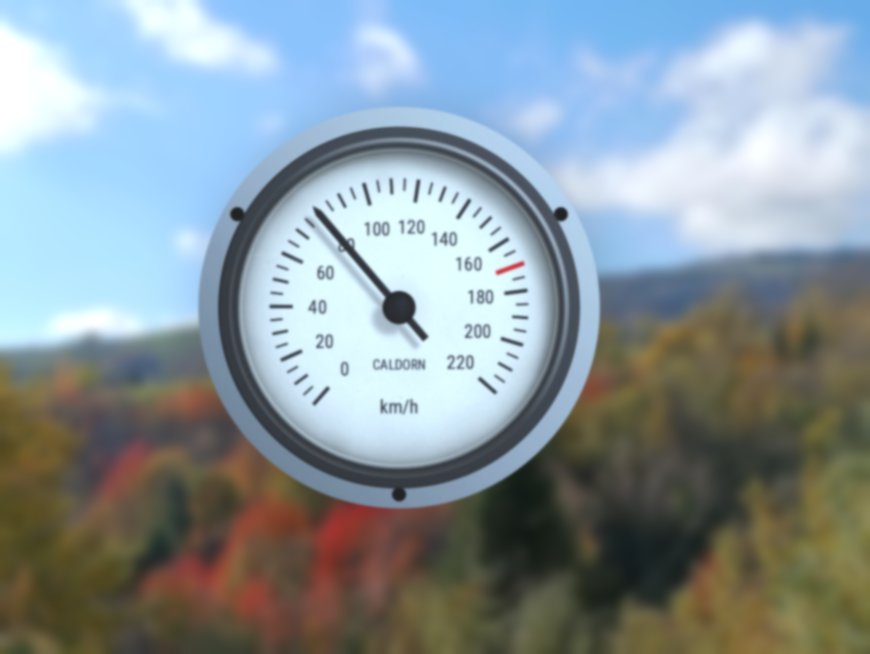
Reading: 80; km/h
